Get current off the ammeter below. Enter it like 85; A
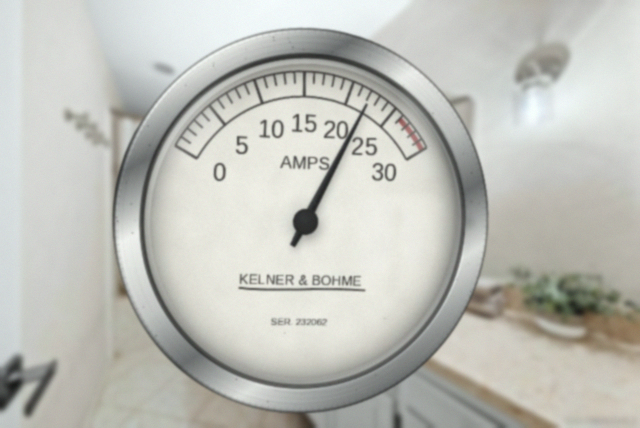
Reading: 22; A
